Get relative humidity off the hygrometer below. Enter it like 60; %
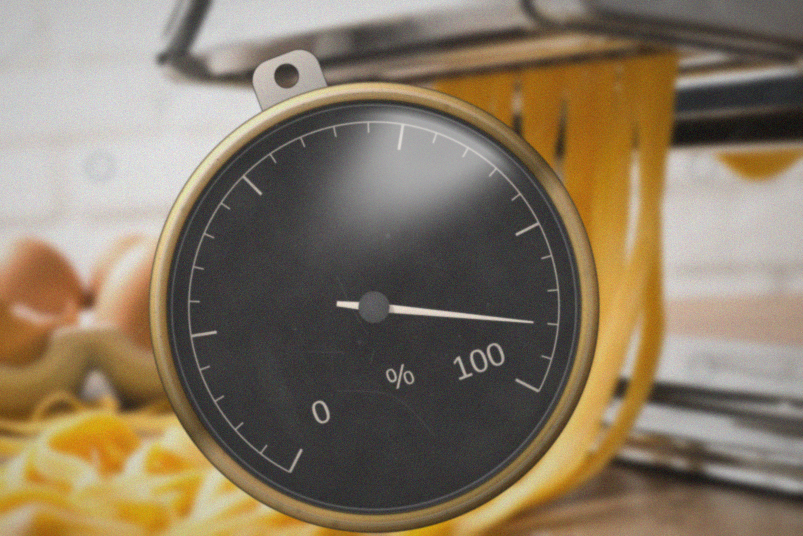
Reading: 92; %
